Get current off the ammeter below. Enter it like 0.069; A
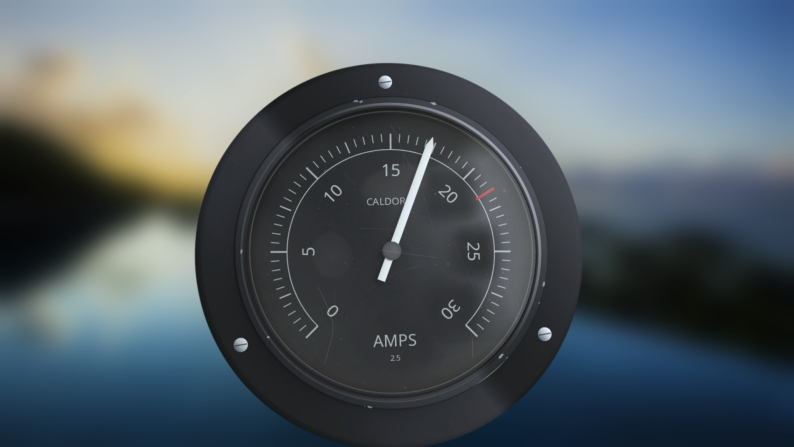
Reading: 17.25; A
